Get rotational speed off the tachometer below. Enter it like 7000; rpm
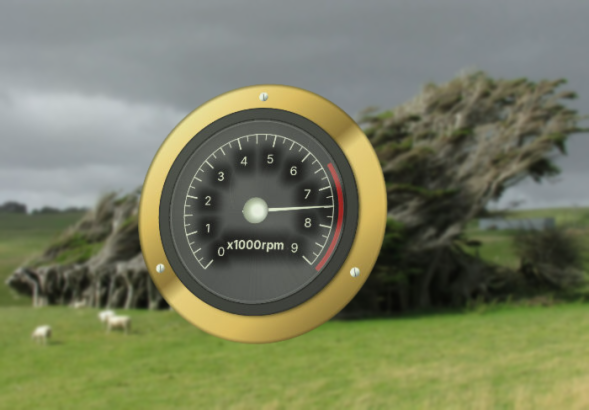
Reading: 7500; rpm
